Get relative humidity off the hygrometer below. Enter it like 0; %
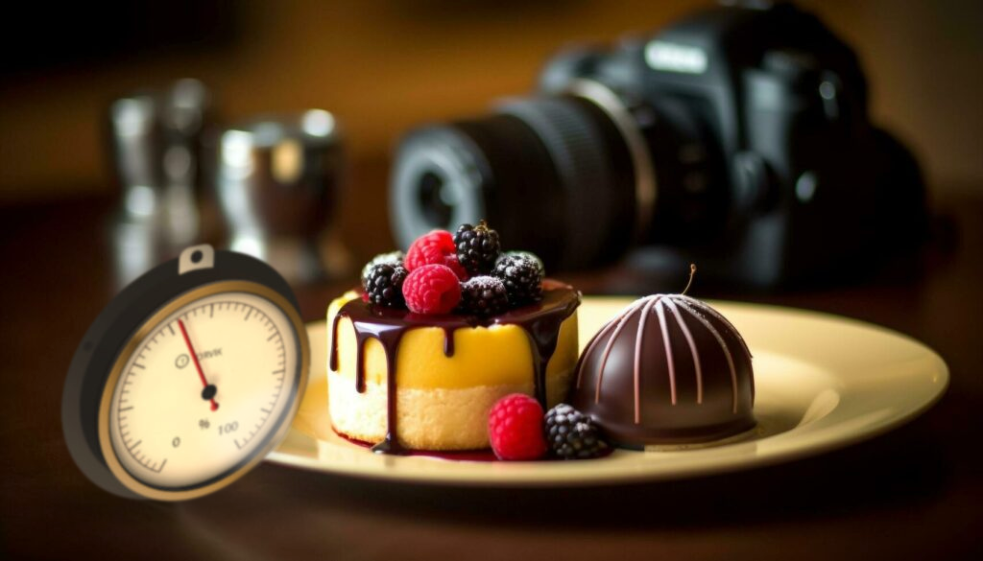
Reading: 42; %
